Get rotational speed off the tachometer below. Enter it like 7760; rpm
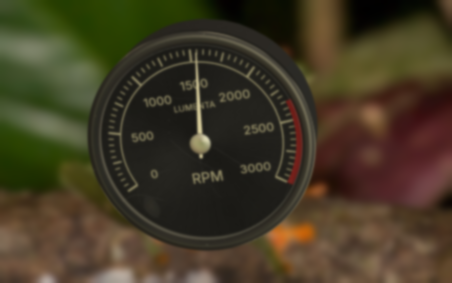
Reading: 1550; rpm
